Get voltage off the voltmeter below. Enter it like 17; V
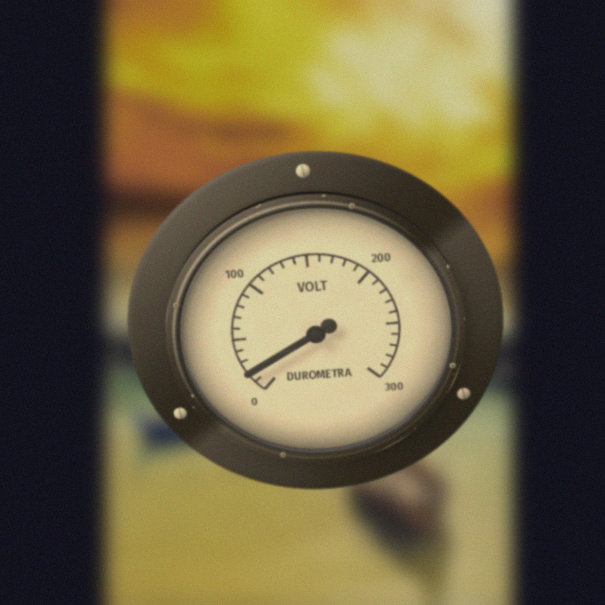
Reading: 20; V
